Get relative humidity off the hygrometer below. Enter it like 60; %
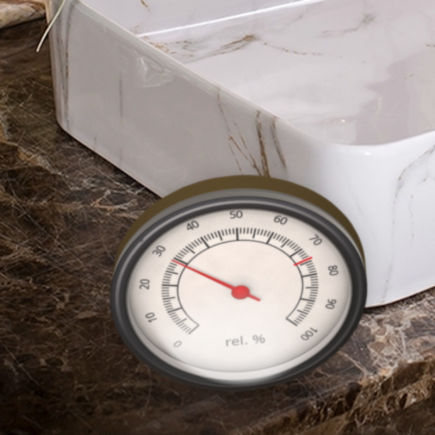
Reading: 30; %
